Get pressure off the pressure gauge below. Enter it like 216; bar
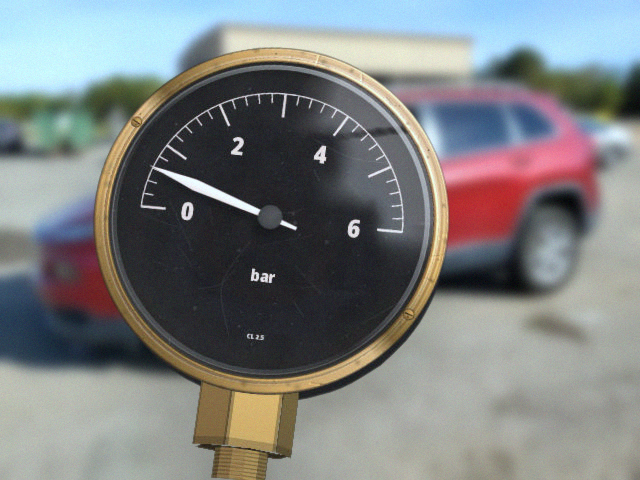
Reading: 0.6; bar
